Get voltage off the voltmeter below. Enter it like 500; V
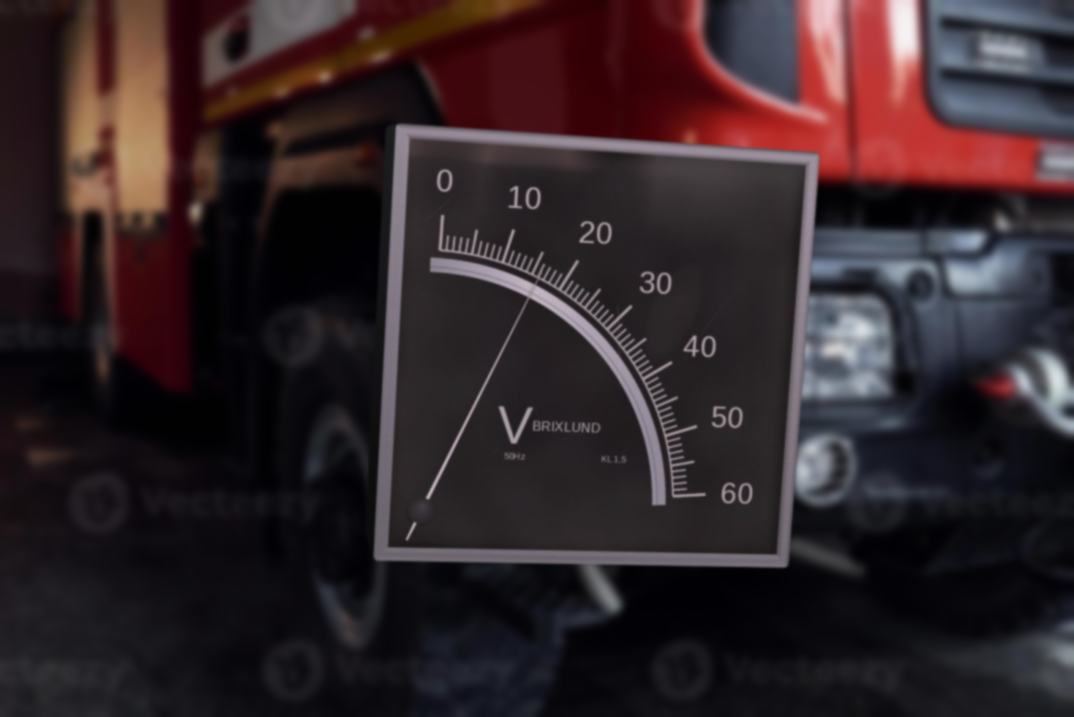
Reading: 16; V
